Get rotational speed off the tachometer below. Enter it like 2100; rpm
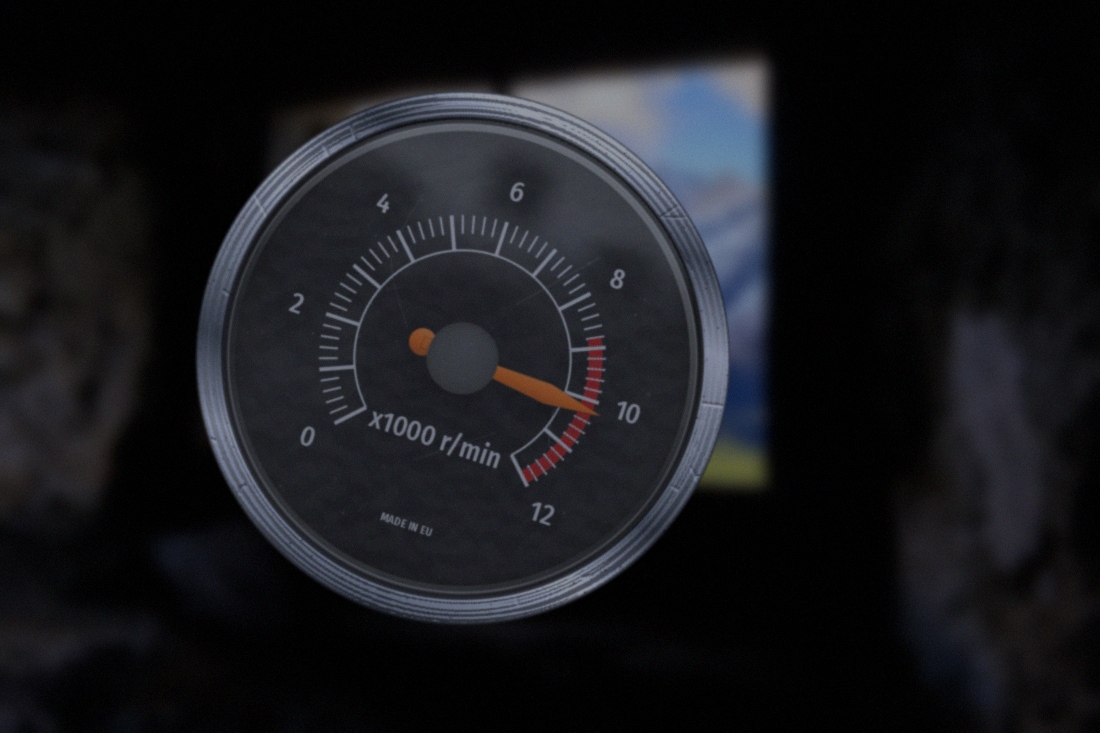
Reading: 10200; rpm
